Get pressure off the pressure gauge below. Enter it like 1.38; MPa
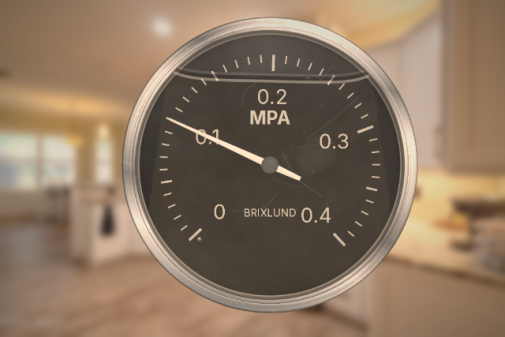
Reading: 0.1; MPa
